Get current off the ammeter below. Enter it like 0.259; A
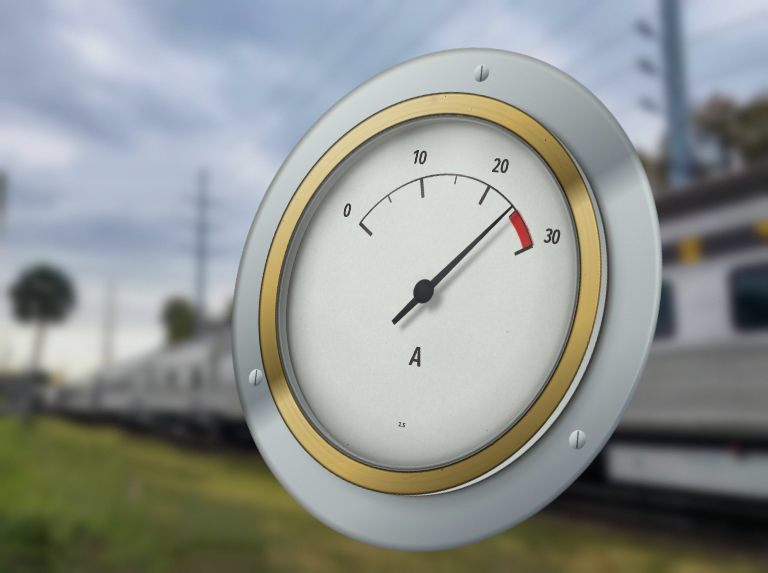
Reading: 25; A
